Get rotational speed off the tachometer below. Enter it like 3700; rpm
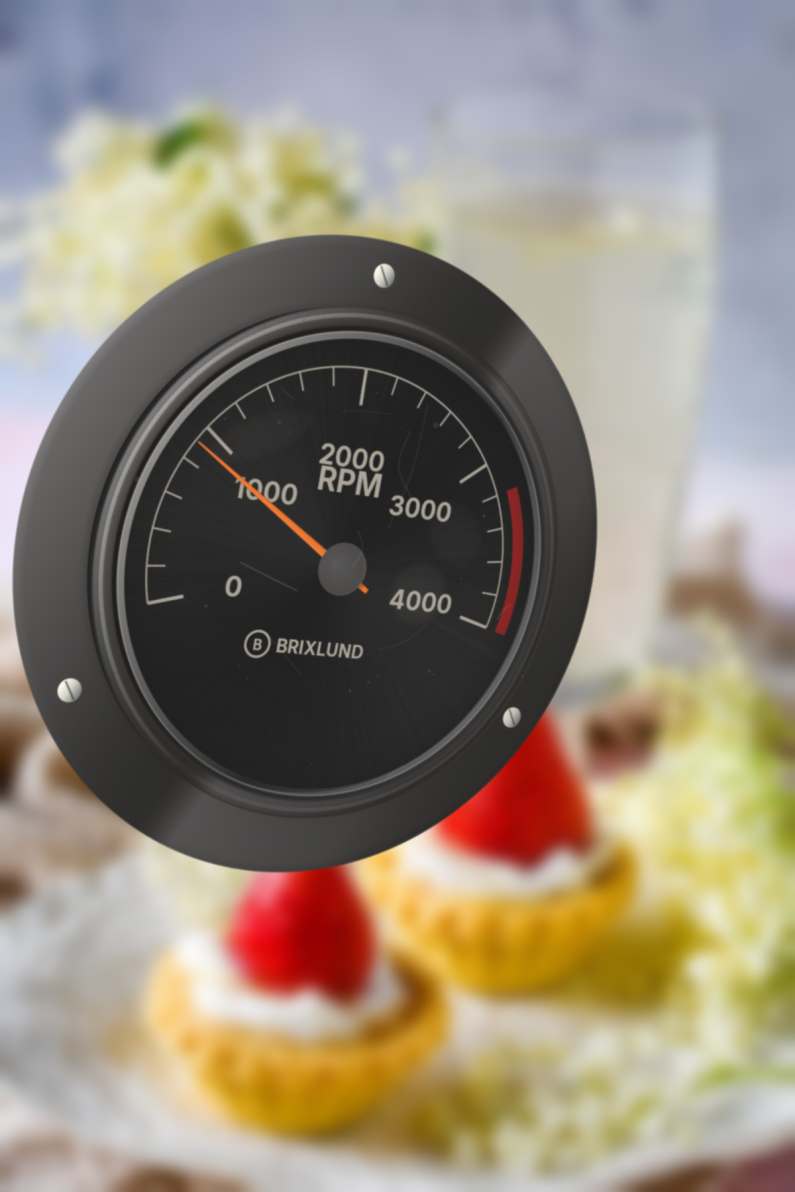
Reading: 900; rpm
